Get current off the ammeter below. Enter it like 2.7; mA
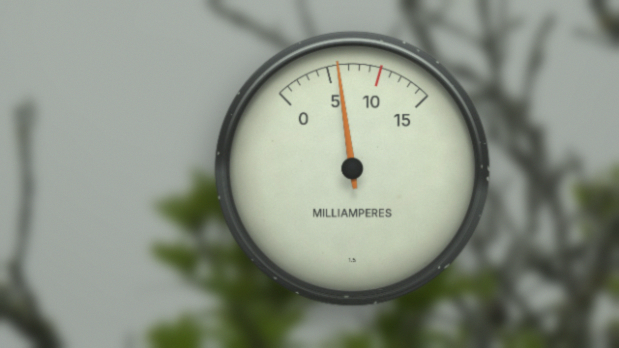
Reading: 6; mA
